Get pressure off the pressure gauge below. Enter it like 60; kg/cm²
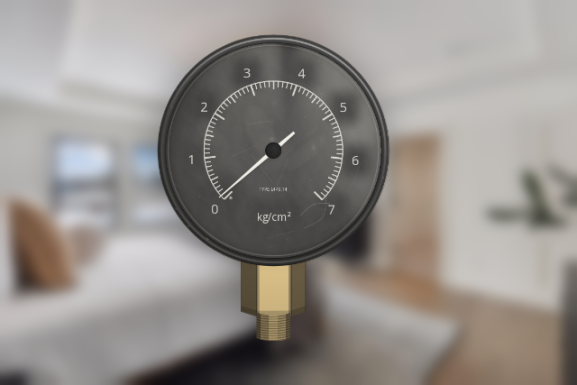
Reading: 0.1; kg/cm²
